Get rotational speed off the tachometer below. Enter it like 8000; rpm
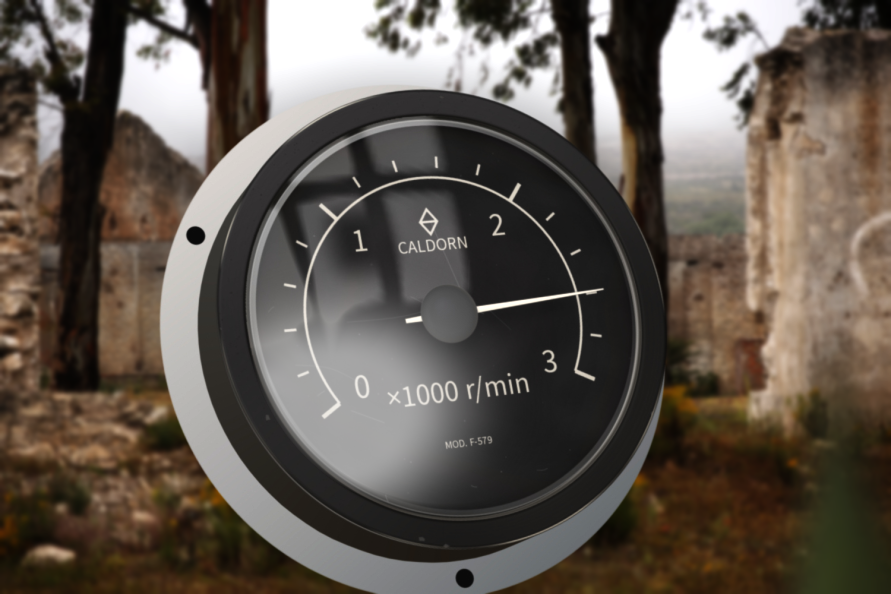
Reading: 2600; rpm
